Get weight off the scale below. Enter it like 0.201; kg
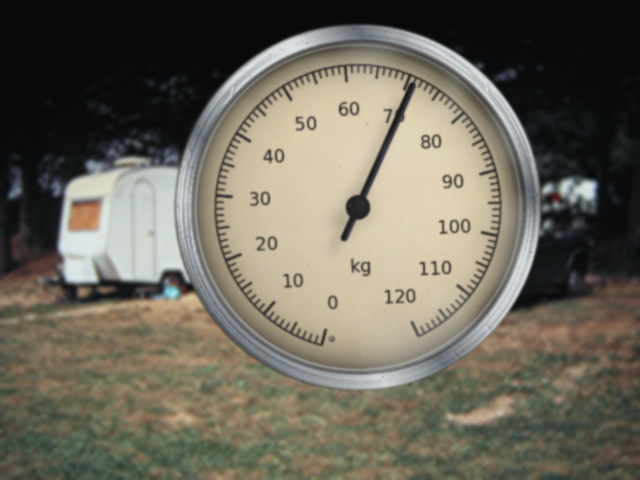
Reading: 71; kg
